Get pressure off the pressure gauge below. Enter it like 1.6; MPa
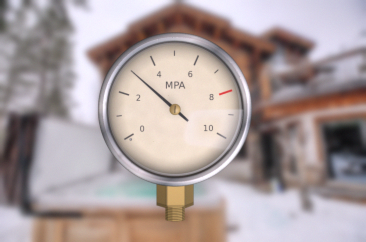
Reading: 3; MPa
